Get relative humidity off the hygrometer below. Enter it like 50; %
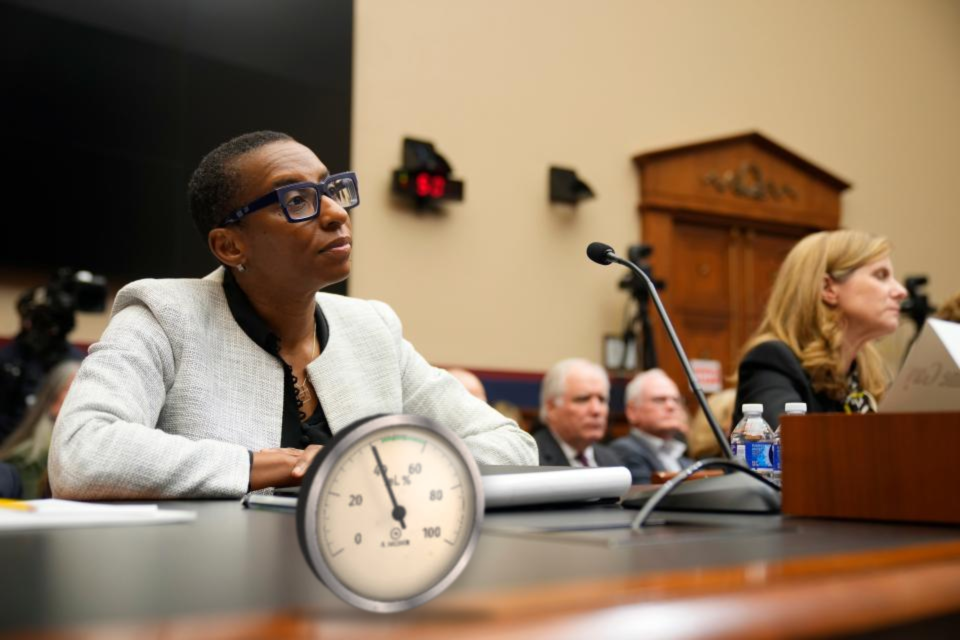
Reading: 40; %
